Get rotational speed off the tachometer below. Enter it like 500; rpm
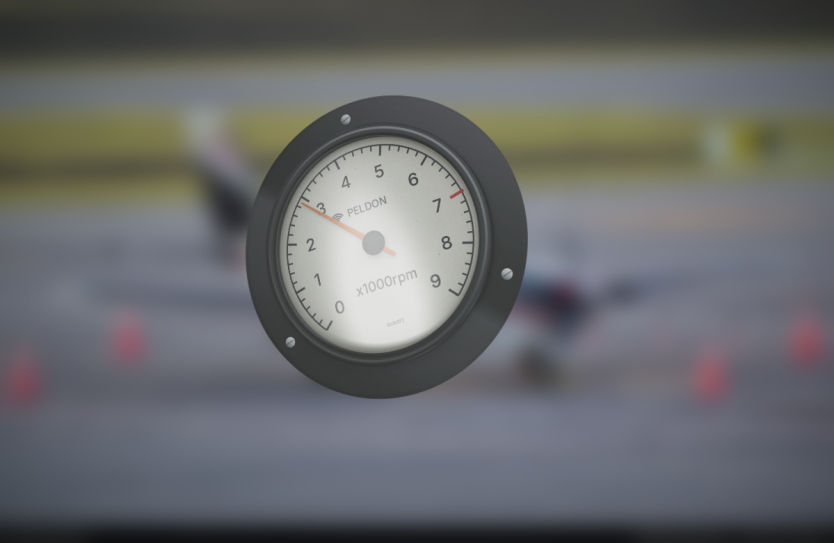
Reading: 2900; rpm
